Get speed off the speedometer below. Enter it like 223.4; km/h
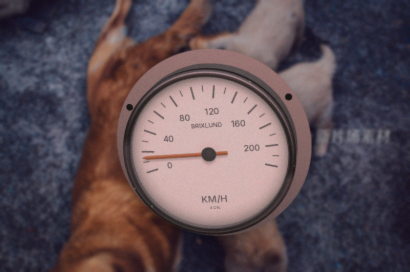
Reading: 15; km/h
